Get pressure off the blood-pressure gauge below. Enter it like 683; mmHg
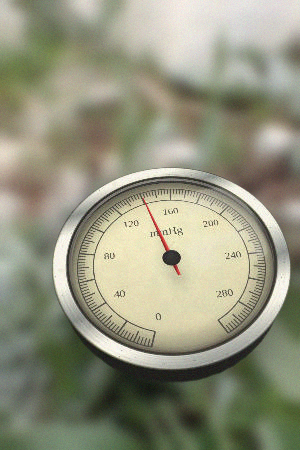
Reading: 140; mmHg
